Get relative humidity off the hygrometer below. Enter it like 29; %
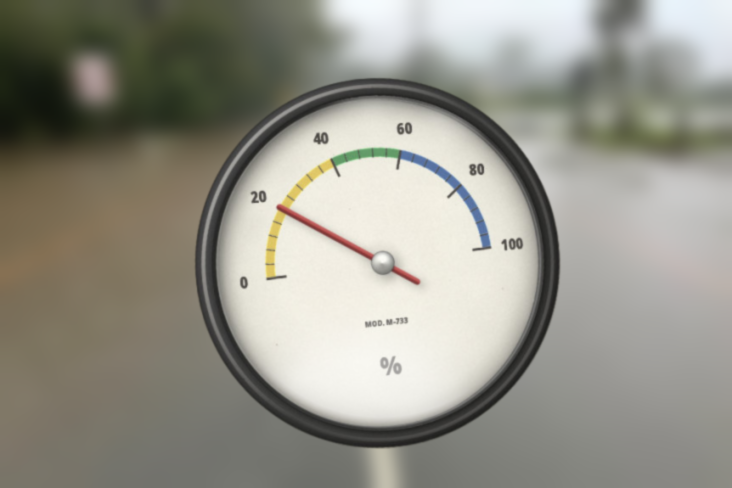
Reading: 20; %
